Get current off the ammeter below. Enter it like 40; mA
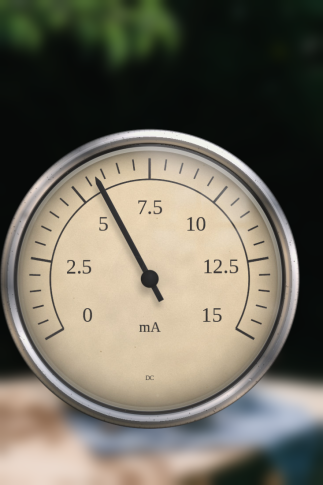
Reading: 5.75; mA
